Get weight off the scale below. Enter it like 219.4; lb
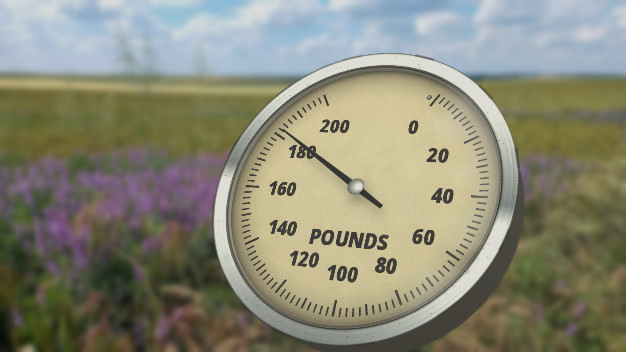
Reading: 182; lb
